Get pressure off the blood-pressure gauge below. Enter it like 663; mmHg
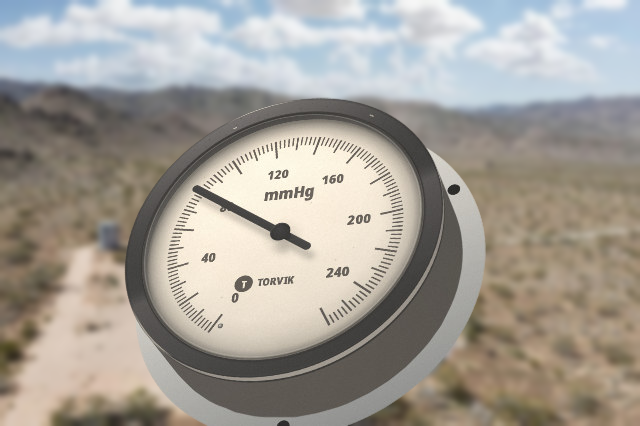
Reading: 80; mmHg
